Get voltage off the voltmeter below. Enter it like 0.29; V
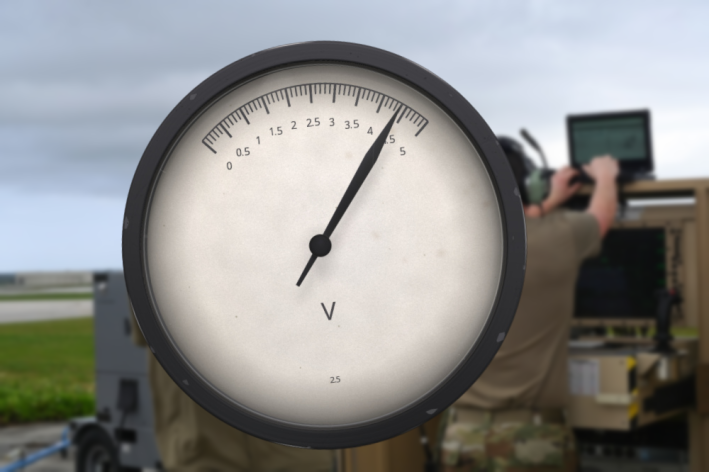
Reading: 4.4; V
